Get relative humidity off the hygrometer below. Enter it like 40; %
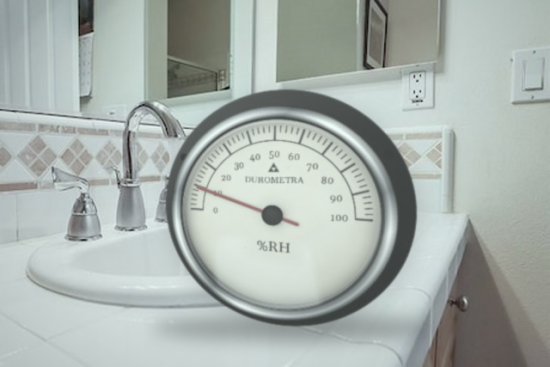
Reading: 10; %
